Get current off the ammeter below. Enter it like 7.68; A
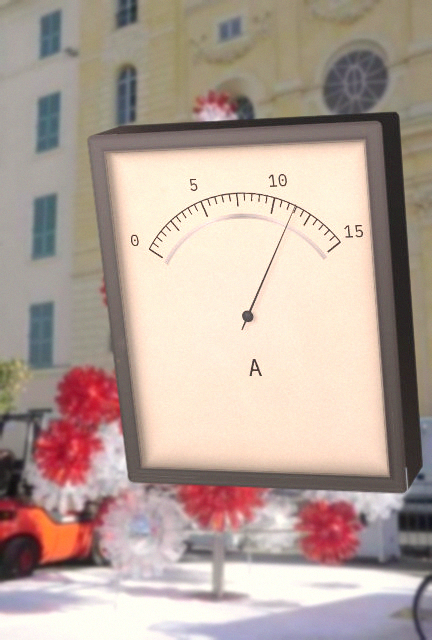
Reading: 11.5; A
